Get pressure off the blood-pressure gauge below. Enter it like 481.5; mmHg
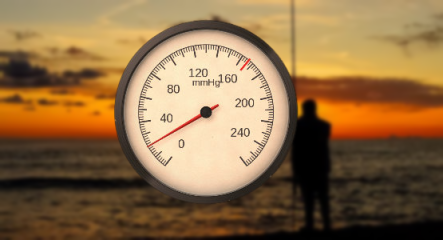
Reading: 20; mmHg
